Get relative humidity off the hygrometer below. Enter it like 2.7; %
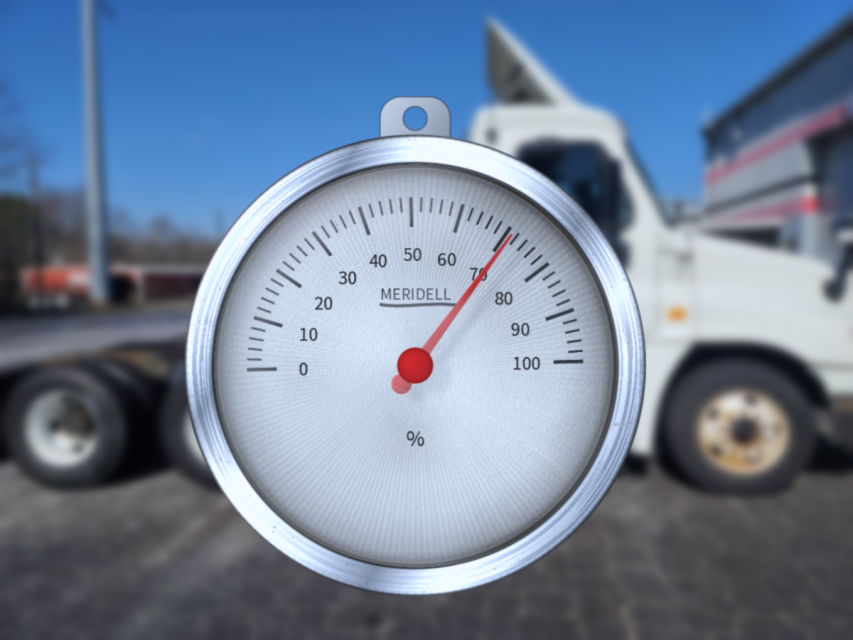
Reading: 71; %
